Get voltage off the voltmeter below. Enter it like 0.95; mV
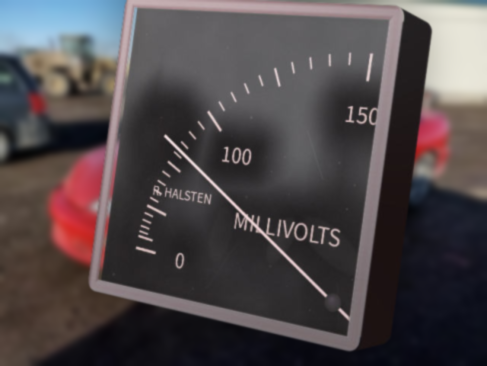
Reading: 82.5; mV
